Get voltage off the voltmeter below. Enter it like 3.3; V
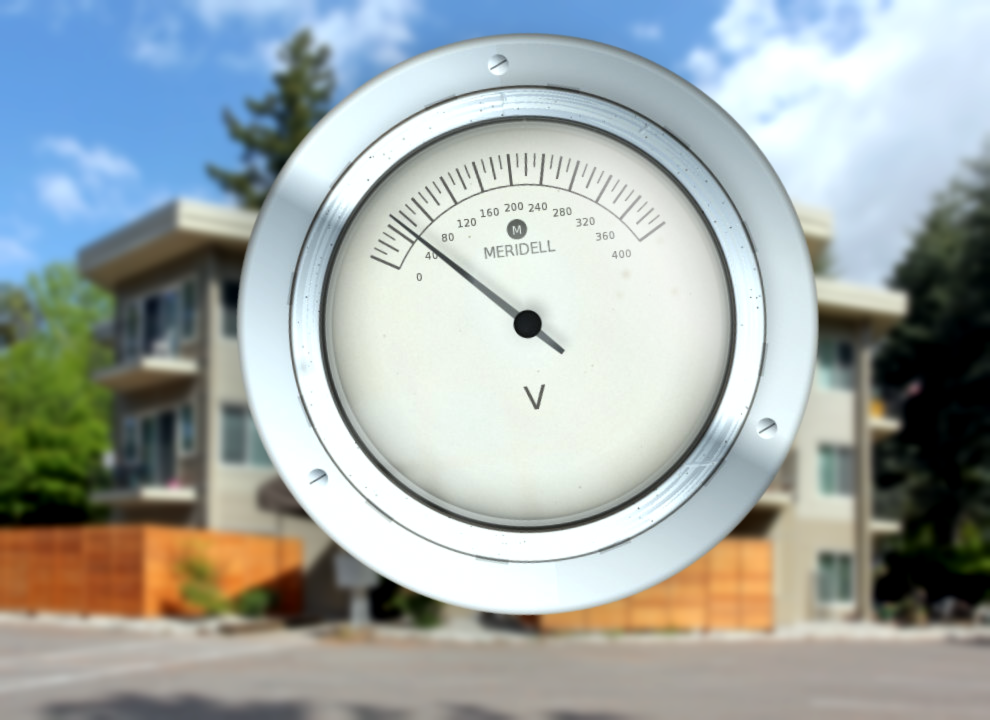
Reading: 50; V
